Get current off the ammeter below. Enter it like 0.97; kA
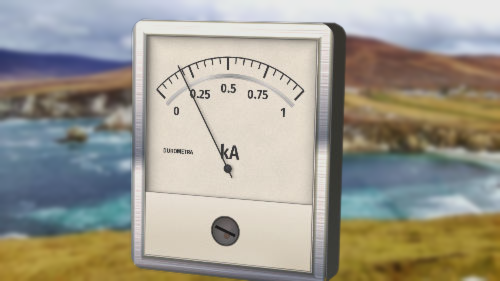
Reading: 0.2; kA
